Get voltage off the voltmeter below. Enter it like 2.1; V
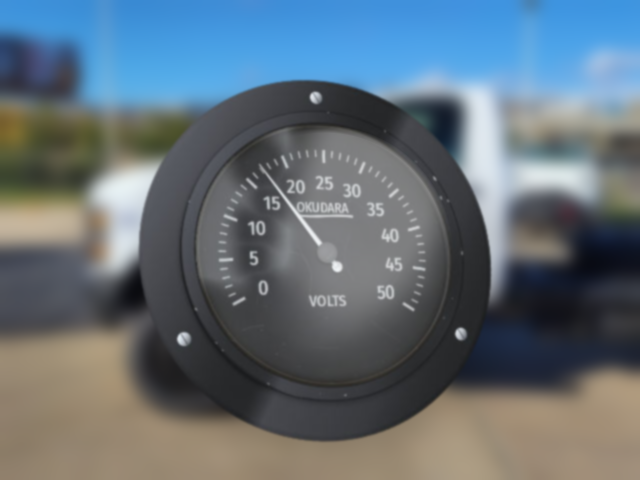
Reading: 17; V
